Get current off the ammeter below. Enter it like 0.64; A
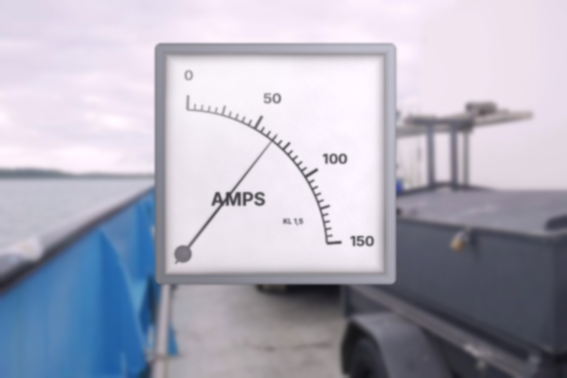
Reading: 65; A
